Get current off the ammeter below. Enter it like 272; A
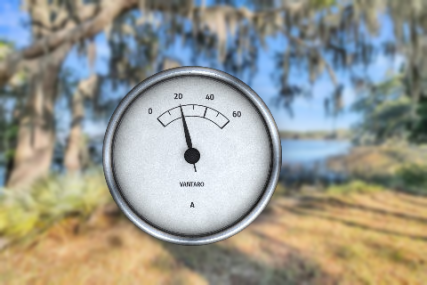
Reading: 20; A
